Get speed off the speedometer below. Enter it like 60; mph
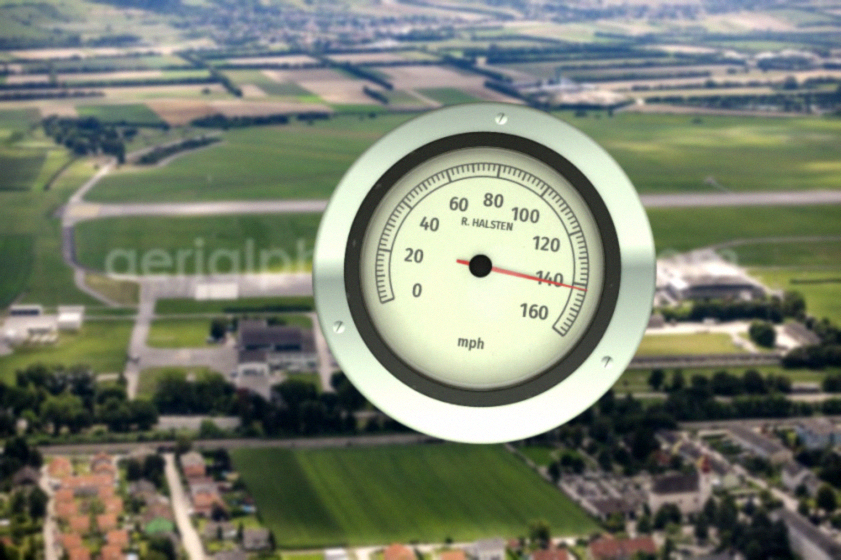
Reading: 142; mph
